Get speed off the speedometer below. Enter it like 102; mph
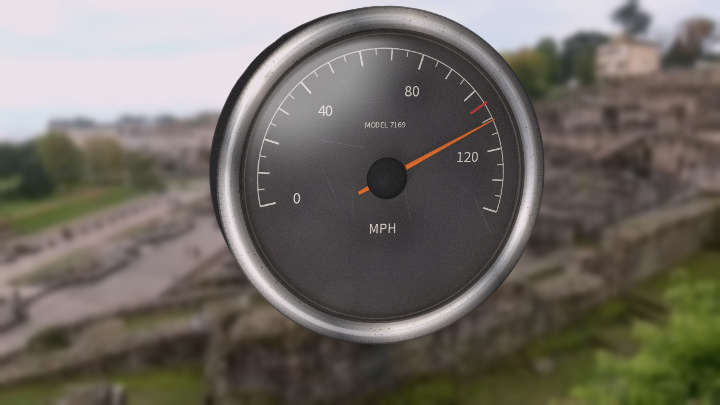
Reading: 110; mph
